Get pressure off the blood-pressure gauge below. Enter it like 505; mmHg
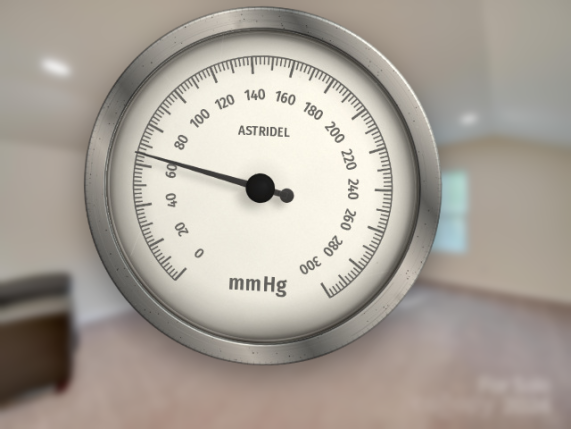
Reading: 66; mmHg
